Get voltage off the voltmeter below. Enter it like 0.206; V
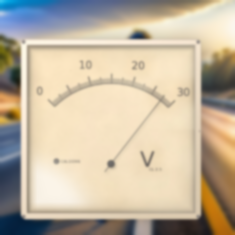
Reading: 27.5; V
